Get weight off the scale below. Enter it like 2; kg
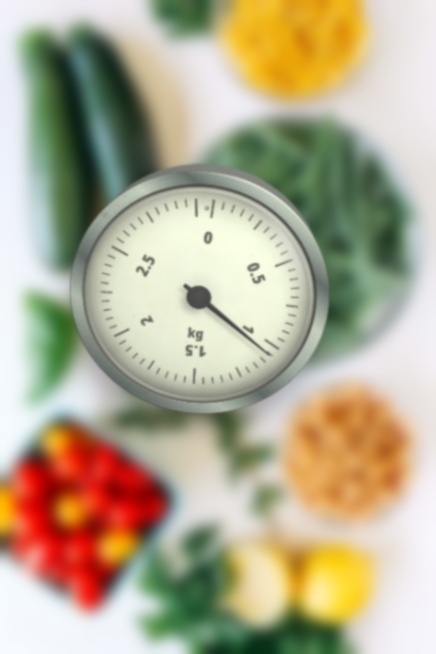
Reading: 1.05; kg
